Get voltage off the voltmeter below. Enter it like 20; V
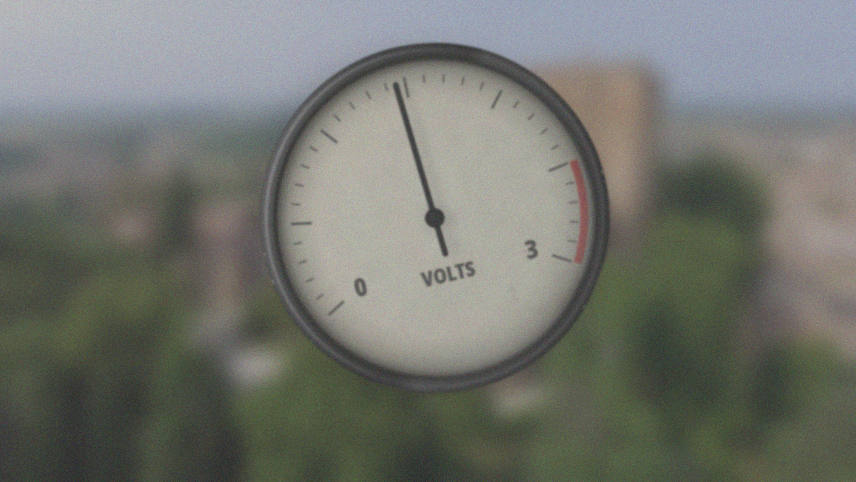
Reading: 1.45; V
